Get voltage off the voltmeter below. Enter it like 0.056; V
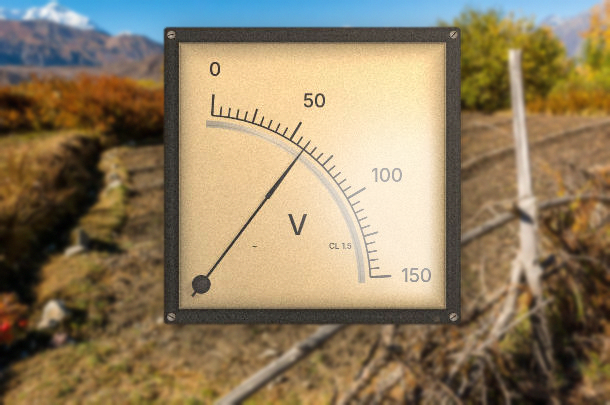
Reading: 60; V
